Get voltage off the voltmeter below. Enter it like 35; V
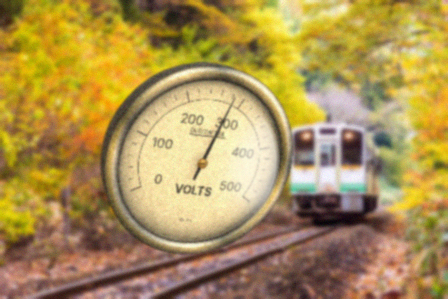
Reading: 280; V
